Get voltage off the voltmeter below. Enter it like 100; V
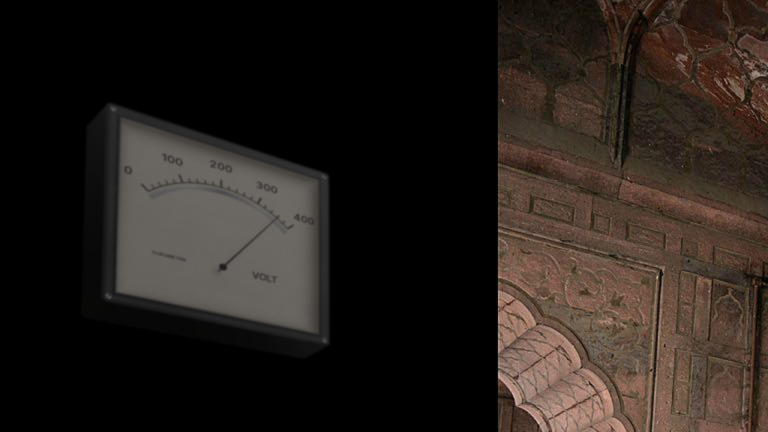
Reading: 360; V
